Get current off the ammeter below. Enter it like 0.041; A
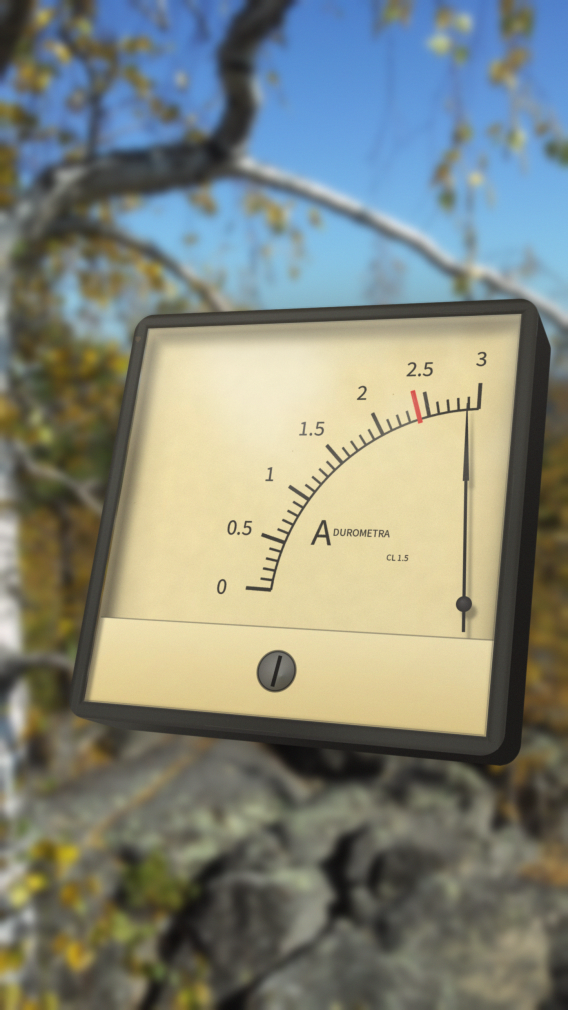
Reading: 2.9; A
